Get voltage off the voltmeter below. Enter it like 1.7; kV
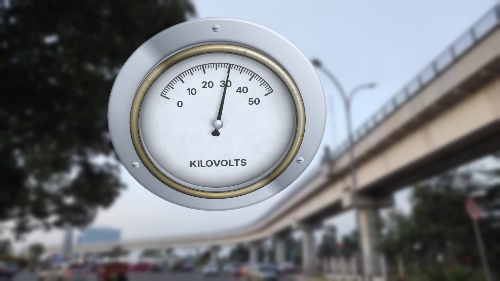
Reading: 30; kV
